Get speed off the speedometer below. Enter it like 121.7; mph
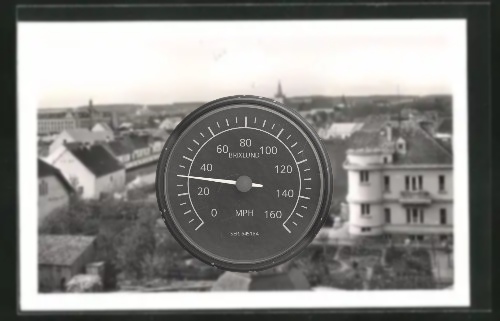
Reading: 30; mph
